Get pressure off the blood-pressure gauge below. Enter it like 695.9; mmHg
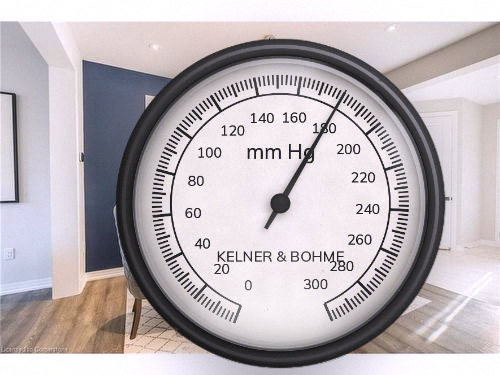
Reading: 180; mmHg
